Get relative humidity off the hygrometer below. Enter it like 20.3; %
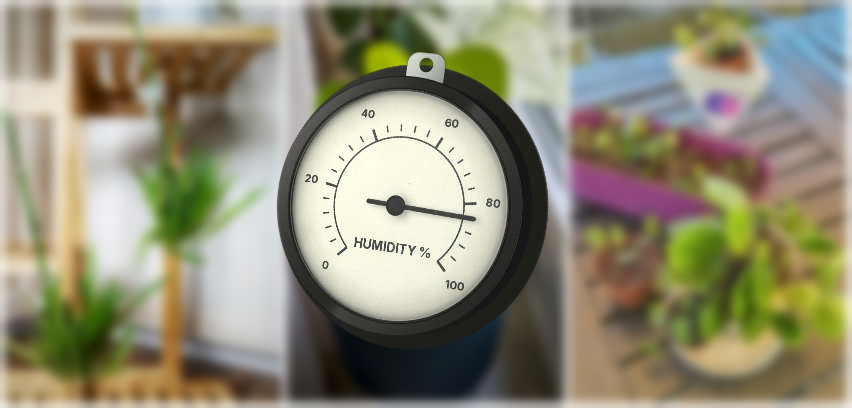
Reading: 84; %
